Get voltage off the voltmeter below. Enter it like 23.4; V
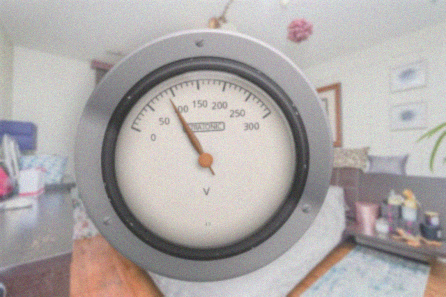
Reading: 90; V
